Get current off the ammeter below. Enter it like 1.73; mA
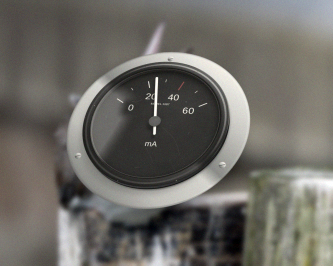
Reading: 25; mA
